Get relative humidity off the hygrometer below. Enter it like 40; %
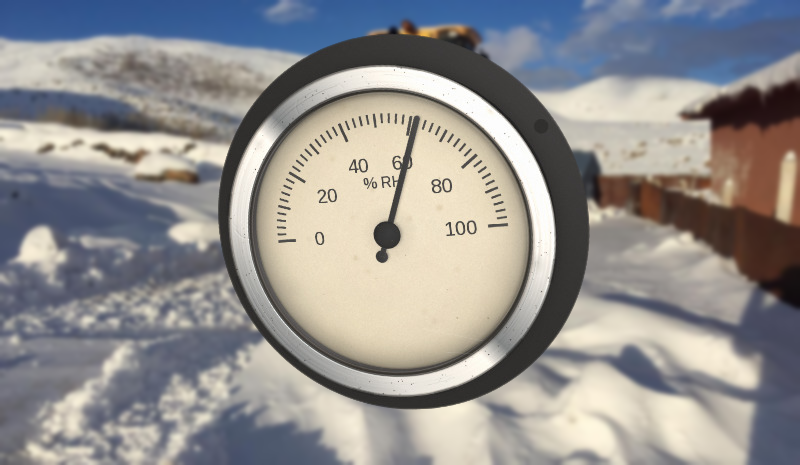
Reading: 62; %
